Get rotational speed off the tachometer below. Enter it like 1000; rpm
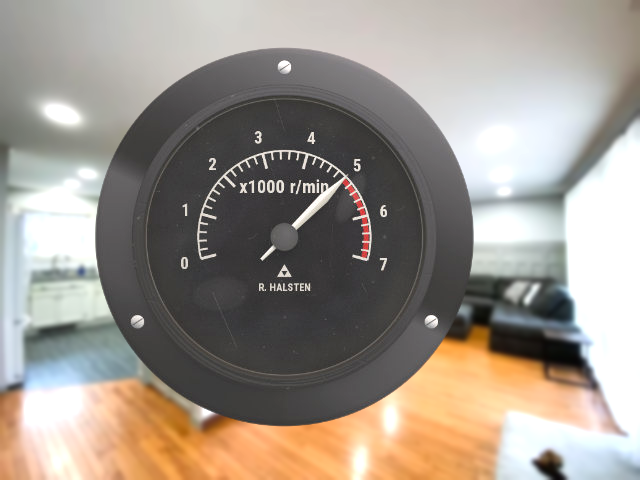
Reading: 5000; rpm
